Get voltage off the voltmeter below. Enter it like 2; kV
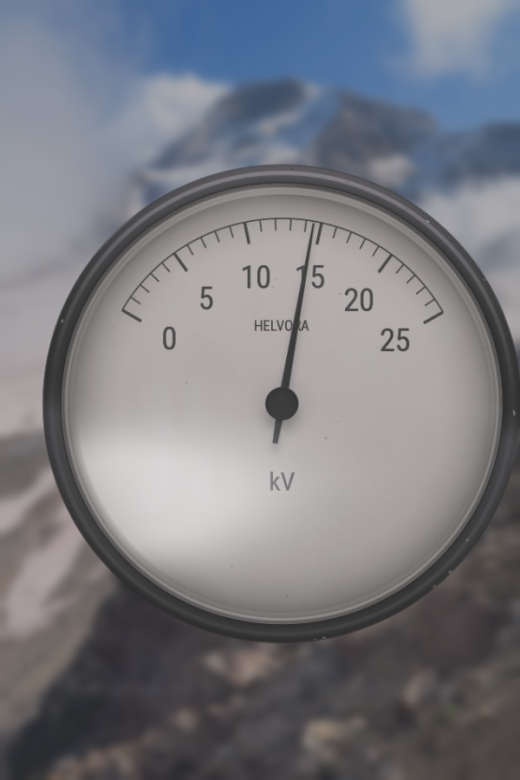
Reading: 14.5; kV
